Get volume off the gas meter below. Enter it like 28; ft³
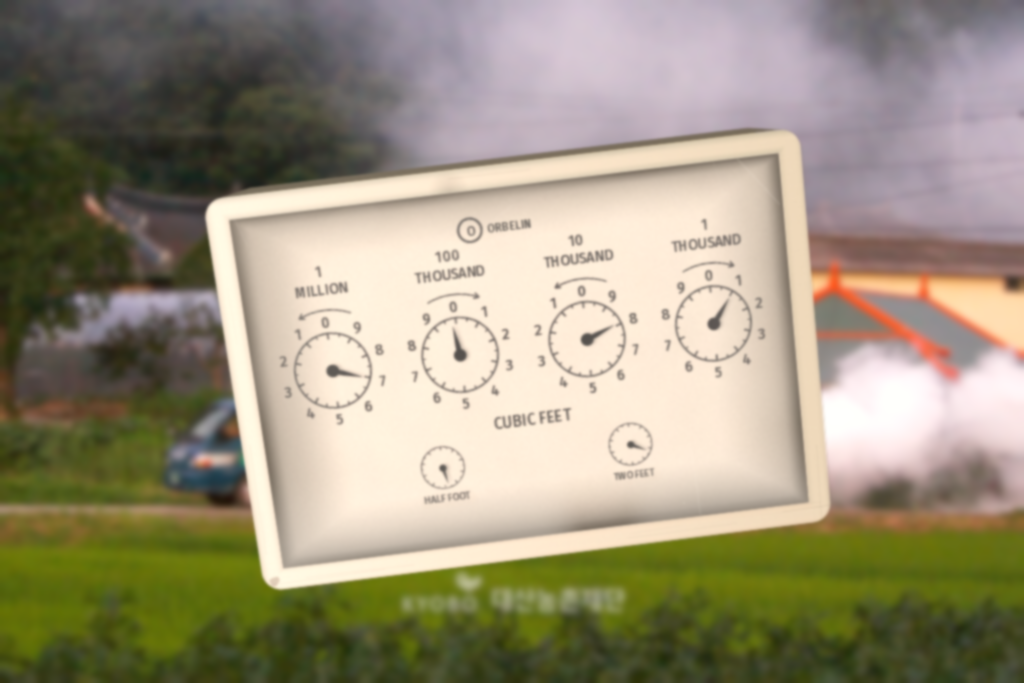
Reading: 698100; ft³
